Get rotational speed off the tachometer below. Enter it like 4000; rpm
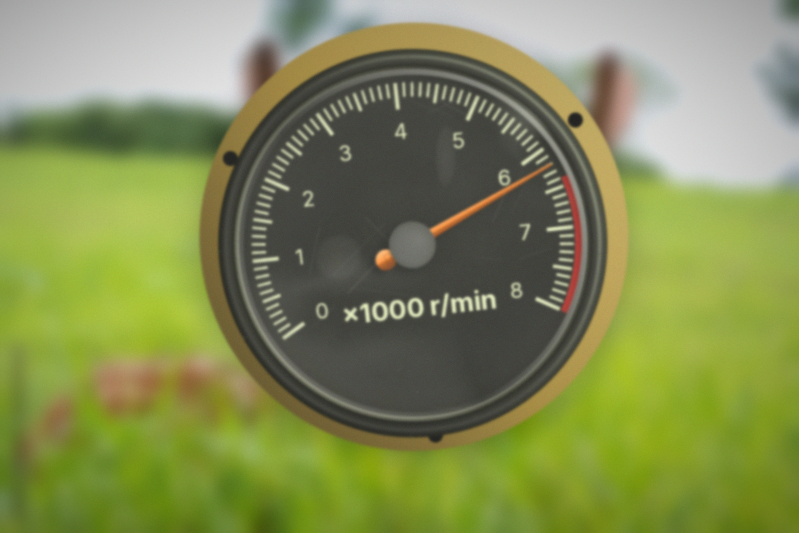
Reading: 6200; rpm
